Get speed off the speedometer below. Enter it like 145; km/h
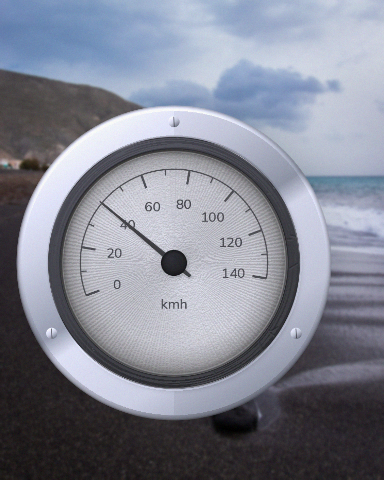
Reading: 40; km/h
